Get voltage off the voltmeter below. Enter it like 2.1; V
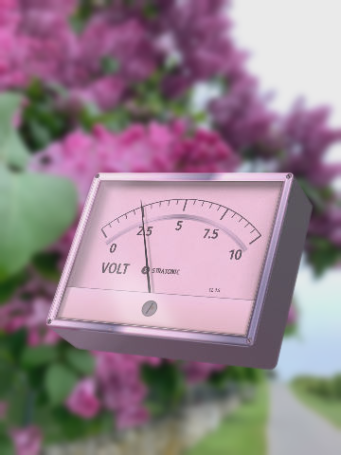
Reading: 2.5; V
